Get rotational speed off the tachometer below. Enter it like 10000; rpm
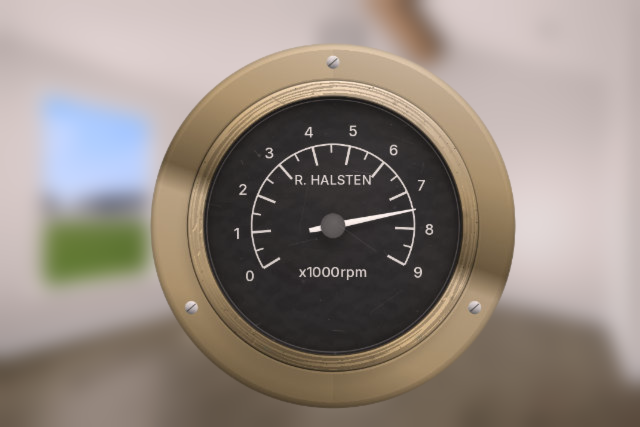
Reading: 7500; rpm
